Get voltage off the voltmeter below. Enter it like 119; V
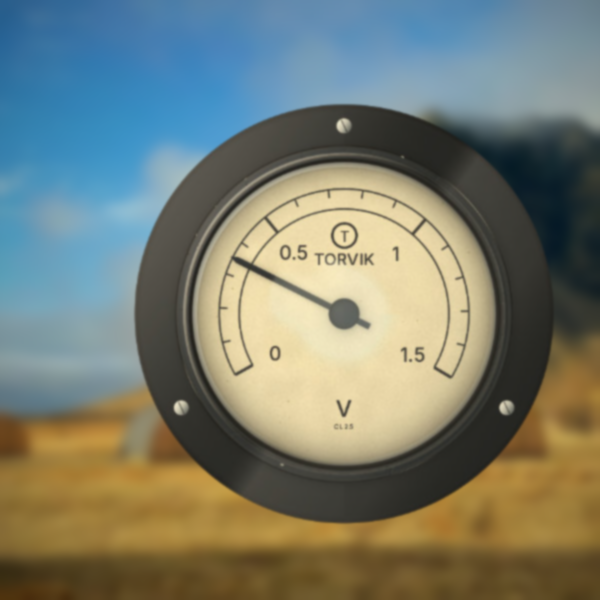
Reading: 0.35; V
